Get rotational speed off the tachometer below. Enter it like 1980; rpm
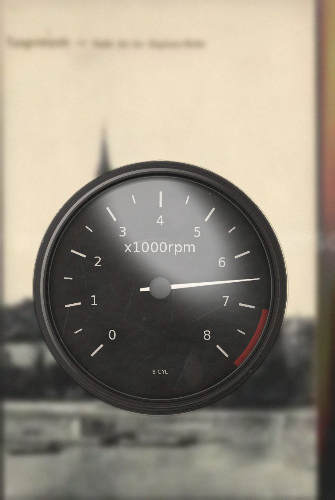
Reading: 6500; rpm
